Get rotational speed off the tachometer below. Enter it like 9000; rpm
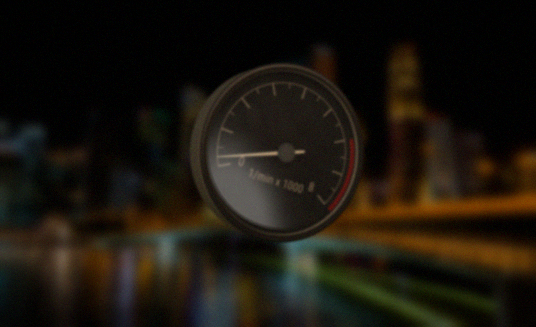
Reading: 250; rpm
